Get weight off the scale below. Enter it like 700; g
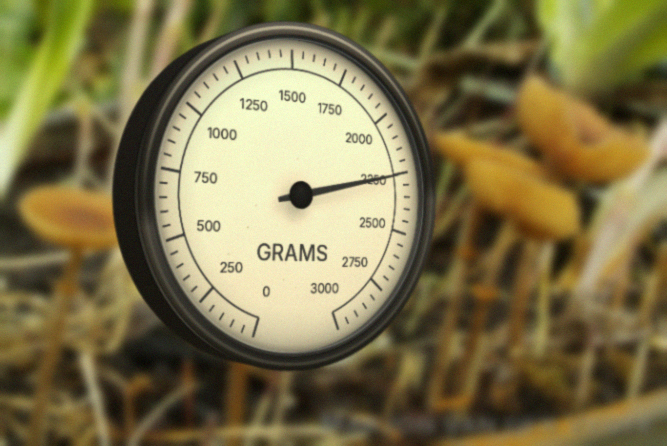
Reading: 2250; g
